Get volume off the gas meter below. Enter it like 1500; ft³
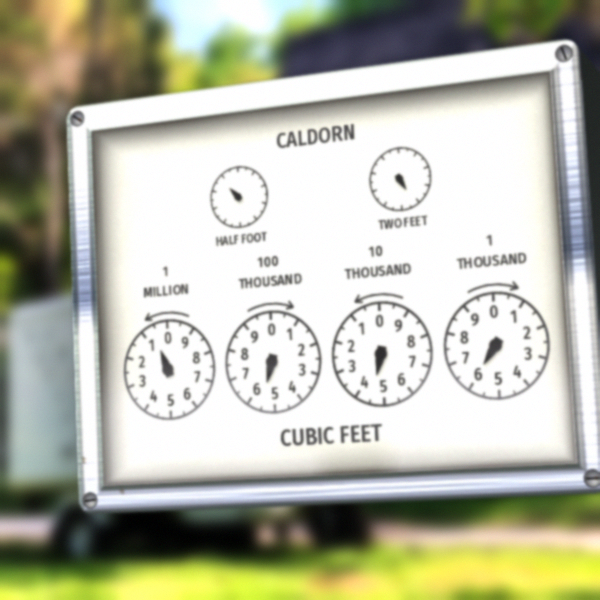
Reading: 54600; ft³
